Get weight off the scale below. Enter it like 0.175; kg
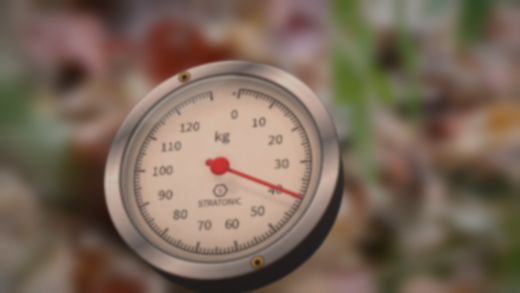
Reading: 40; kg
